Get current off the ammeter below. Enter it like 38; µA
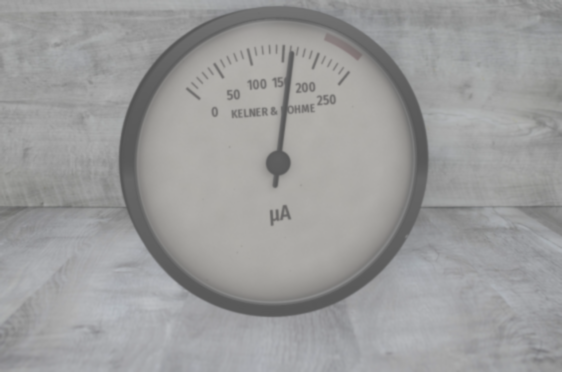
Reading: 160; µA
